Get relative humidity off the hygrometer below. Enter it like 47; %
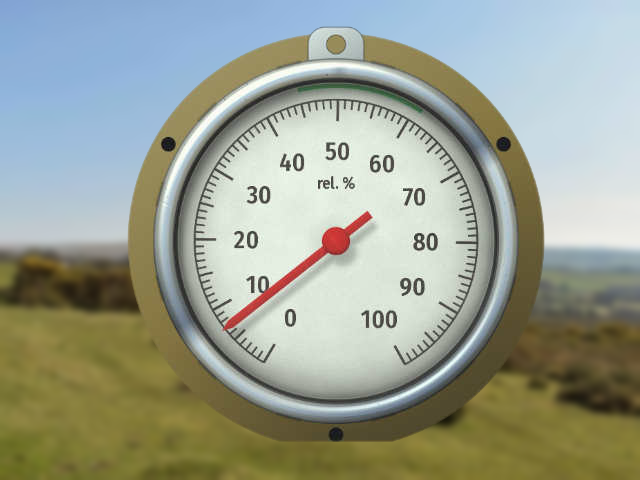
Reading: 7; %
